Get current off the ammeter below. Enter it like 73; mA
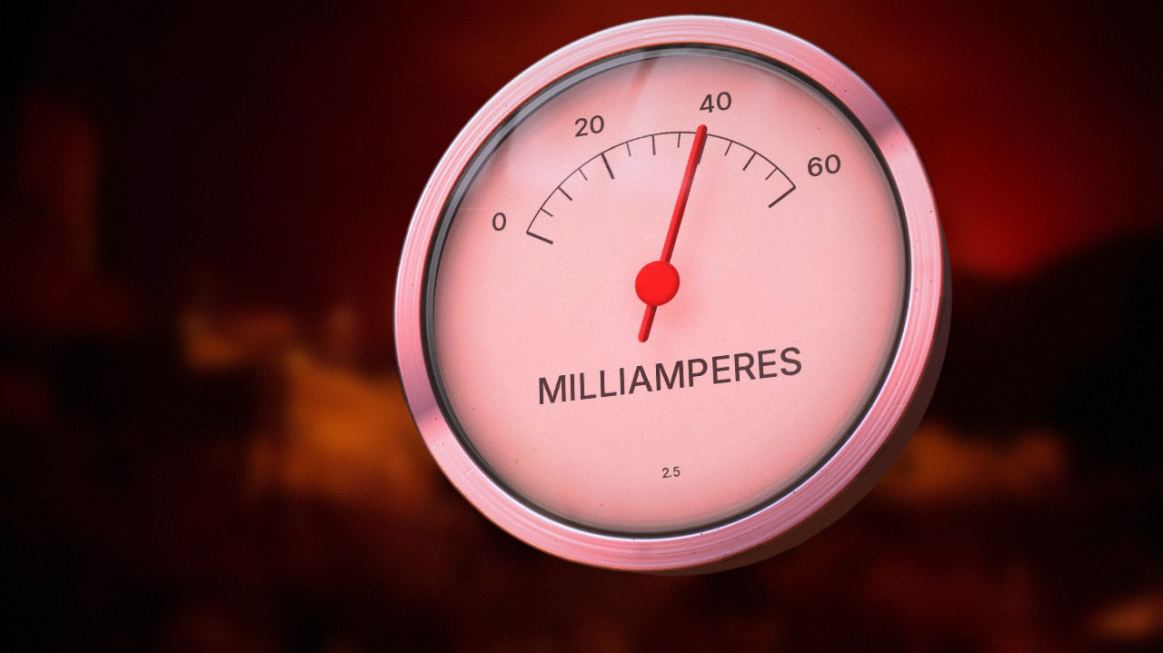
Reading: 40; mA
